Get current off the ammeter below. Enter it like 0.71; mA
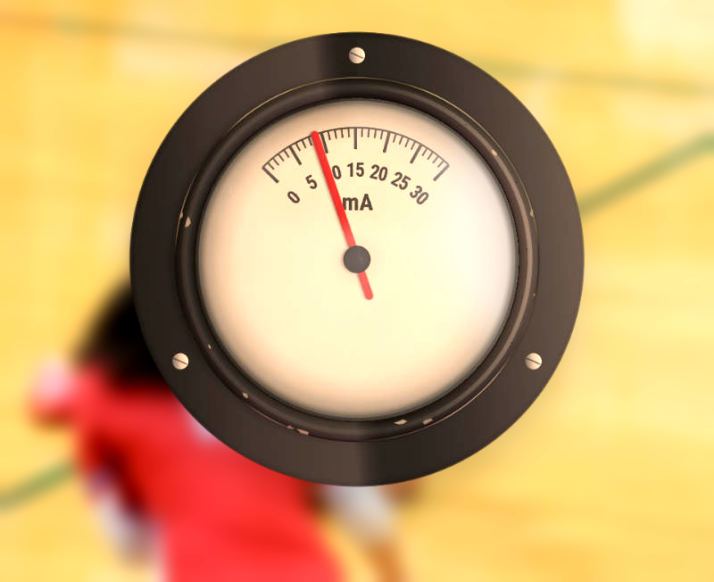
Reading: 9; mA
